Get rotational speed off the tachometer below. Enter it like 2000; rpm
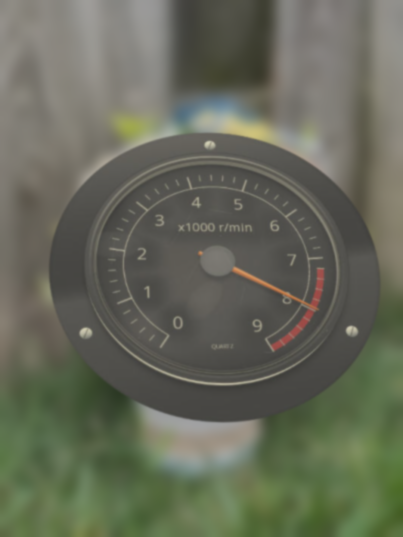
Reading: 8000; rpm
